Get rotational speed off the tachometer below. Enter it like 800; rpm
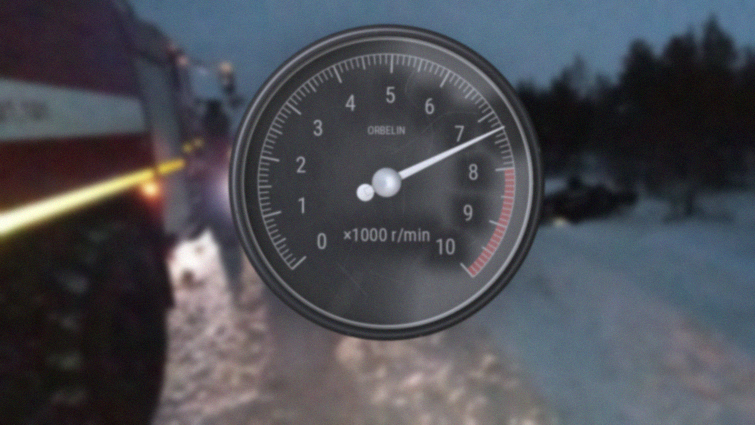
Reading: 7300; rpm
